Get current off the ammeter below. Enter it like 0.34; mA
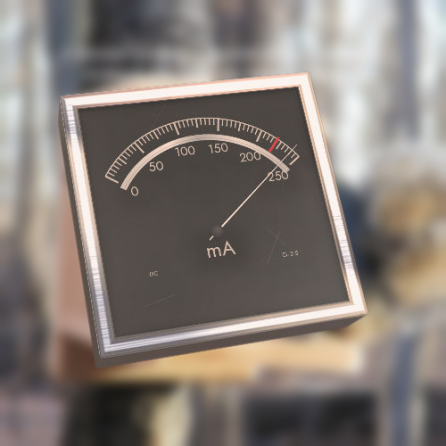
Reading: 240; mA
